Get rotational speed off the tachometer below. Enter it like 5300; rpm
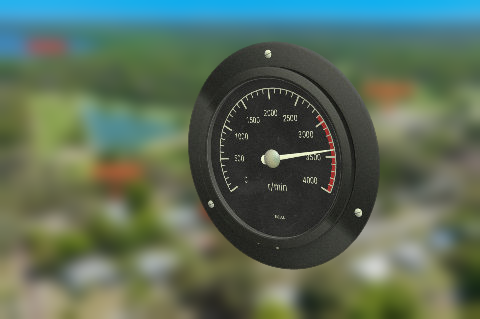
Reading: 3400; rpm
